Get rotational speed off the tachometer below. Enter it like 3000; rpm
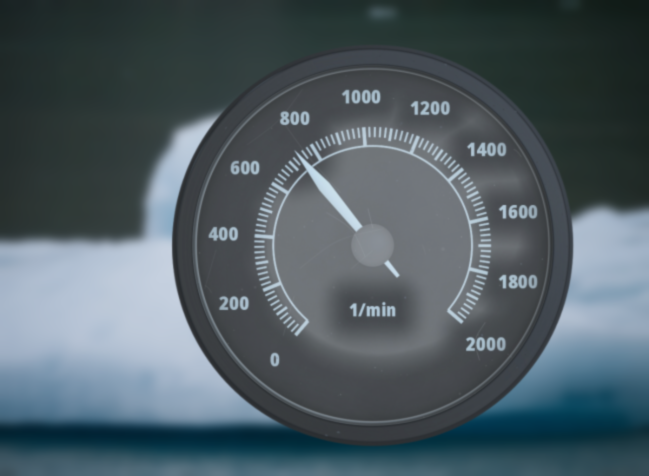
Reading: 740; rpm
